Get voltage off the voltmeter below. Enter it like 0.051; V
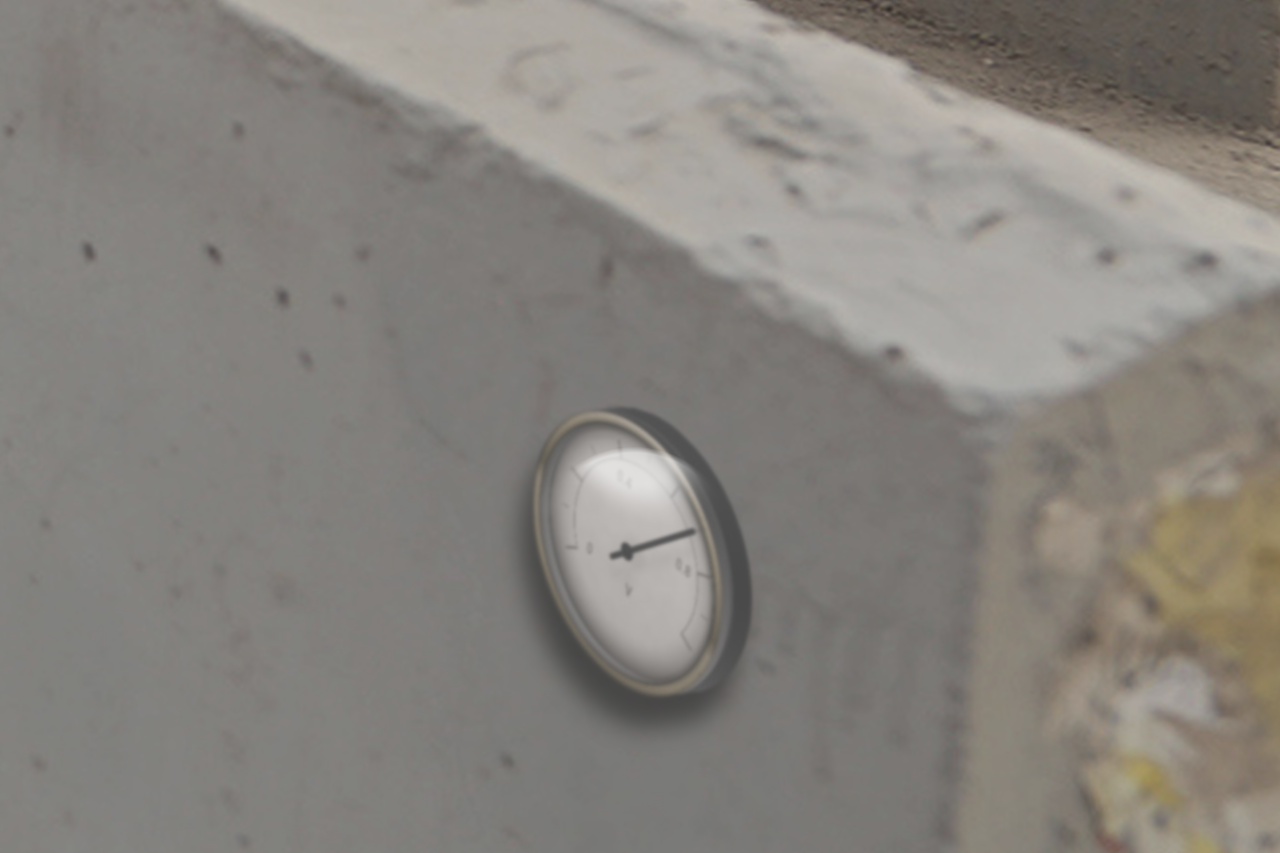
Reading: 0.7; V
